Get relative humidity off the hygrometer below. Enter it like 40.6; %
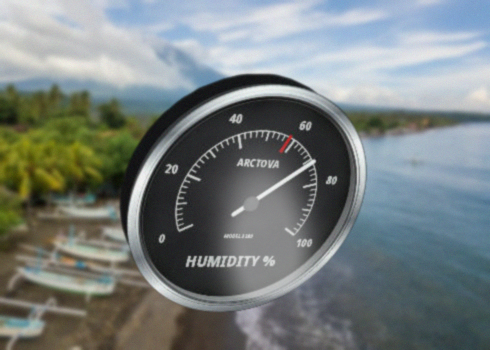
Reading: 70; %
